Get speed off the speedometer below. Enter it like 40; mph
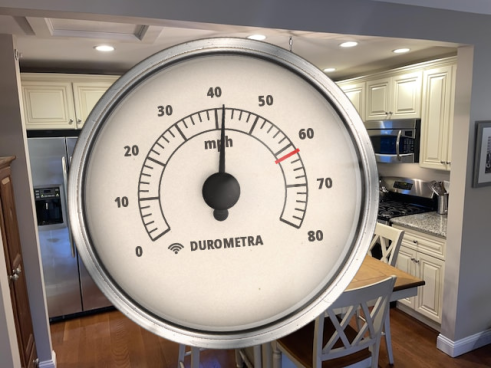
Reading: 42; mph
